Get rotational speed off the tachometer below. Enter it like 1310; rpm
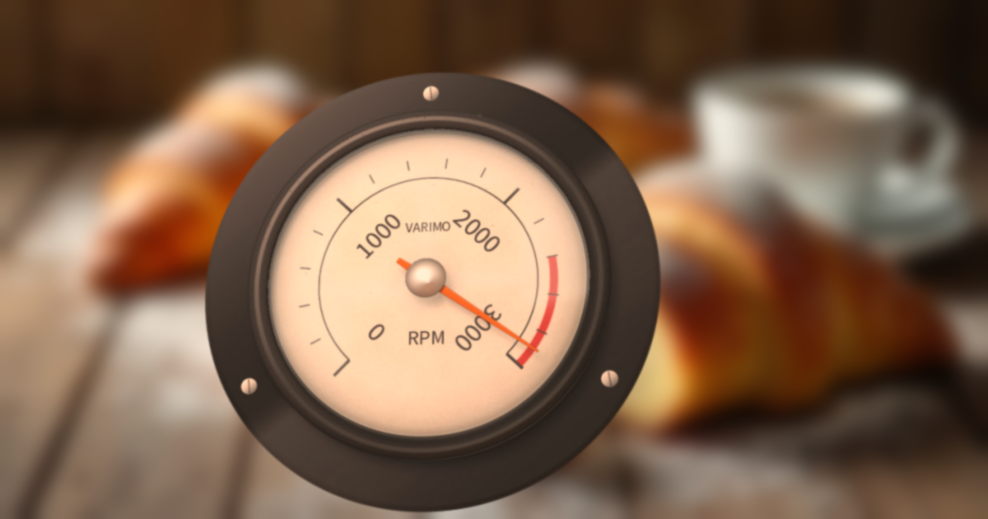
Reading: 2900; rpm
